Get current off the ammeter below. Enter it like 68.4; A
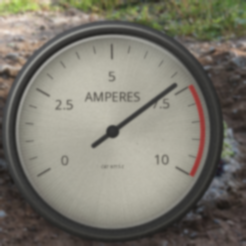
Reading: 7.25; A
